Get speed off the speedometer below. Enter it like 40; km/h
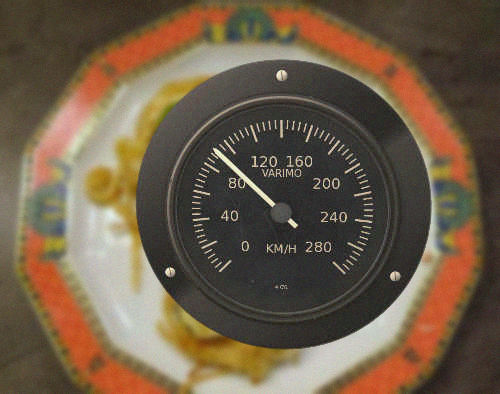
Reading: 92; km/h
